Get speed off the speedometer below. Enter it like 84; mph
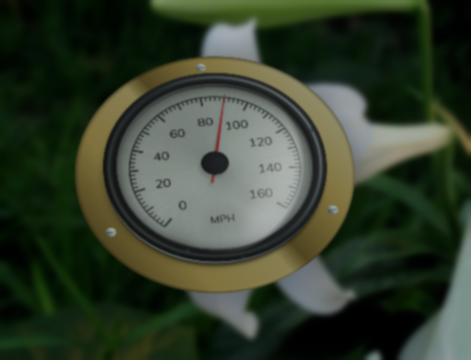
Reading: 90; mph
